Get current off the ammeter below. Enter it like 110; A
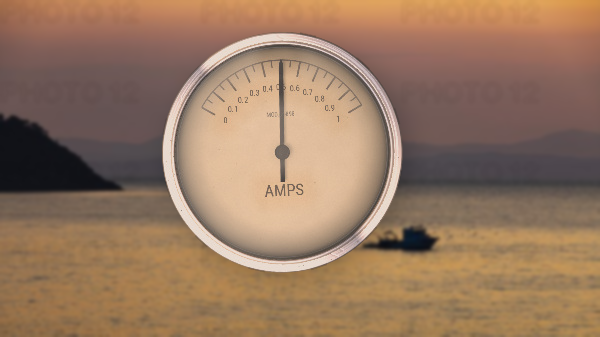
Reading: 0.5; A
